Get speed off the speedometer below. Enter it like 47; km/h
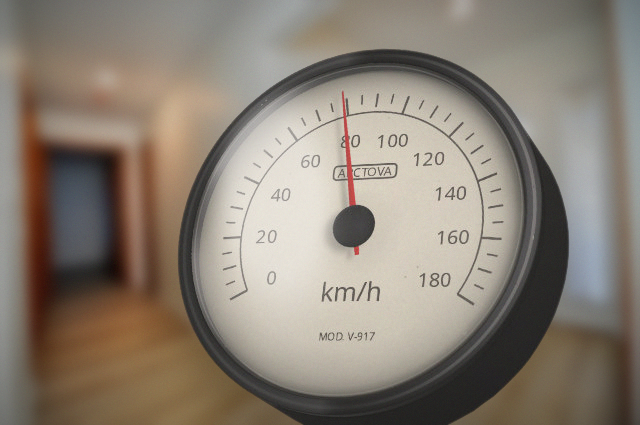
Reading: 80; km/h
